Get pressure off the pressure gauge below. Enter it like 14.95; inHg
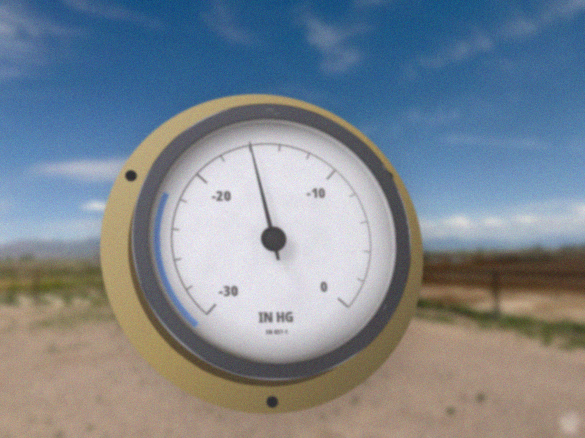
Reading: -16; inHg
